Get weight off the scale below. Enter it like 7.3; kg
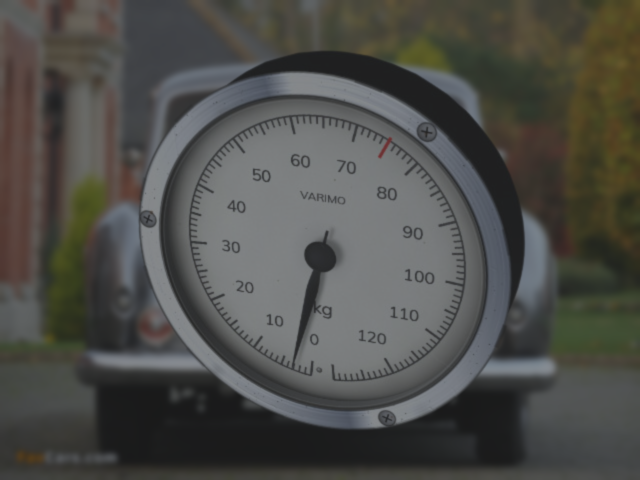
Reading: 3; kg
